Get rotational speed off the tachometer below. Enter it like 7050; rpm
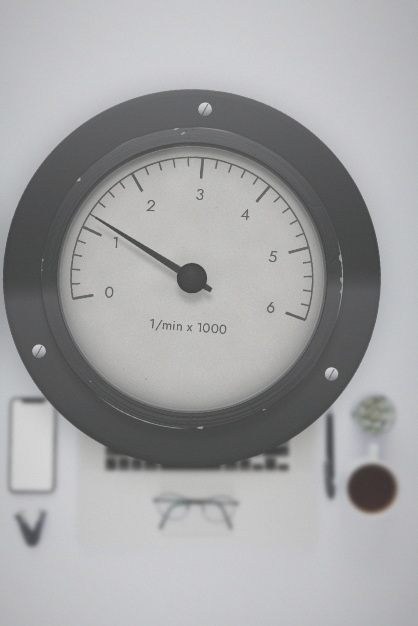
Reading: 1200; rpm
